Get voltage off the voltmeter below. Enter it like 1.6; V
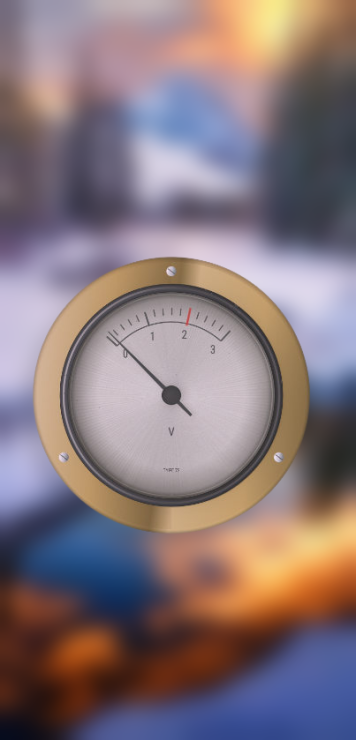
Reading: 0.1; V
